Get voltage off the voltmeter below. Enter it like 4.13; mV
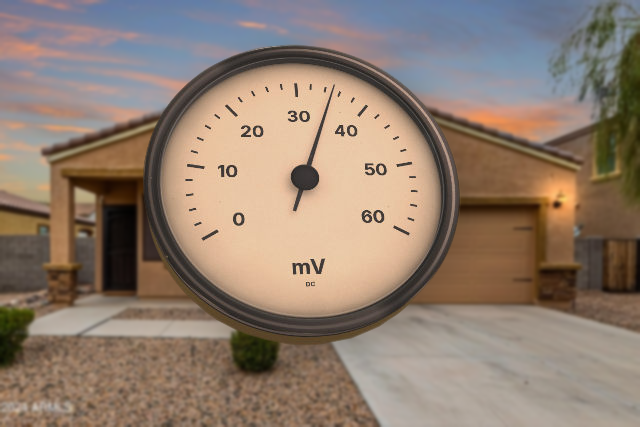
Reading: 35; mV
